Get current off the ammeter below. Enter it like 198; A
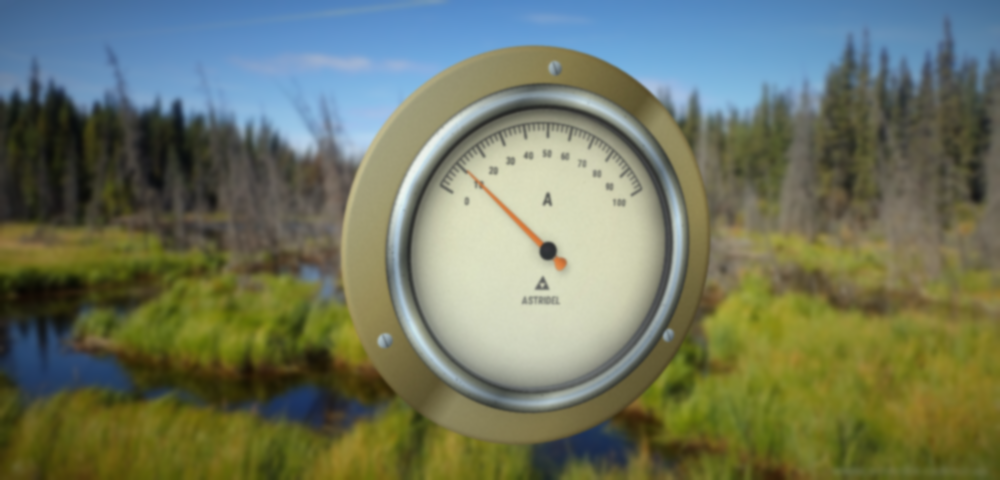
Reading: 10; A
